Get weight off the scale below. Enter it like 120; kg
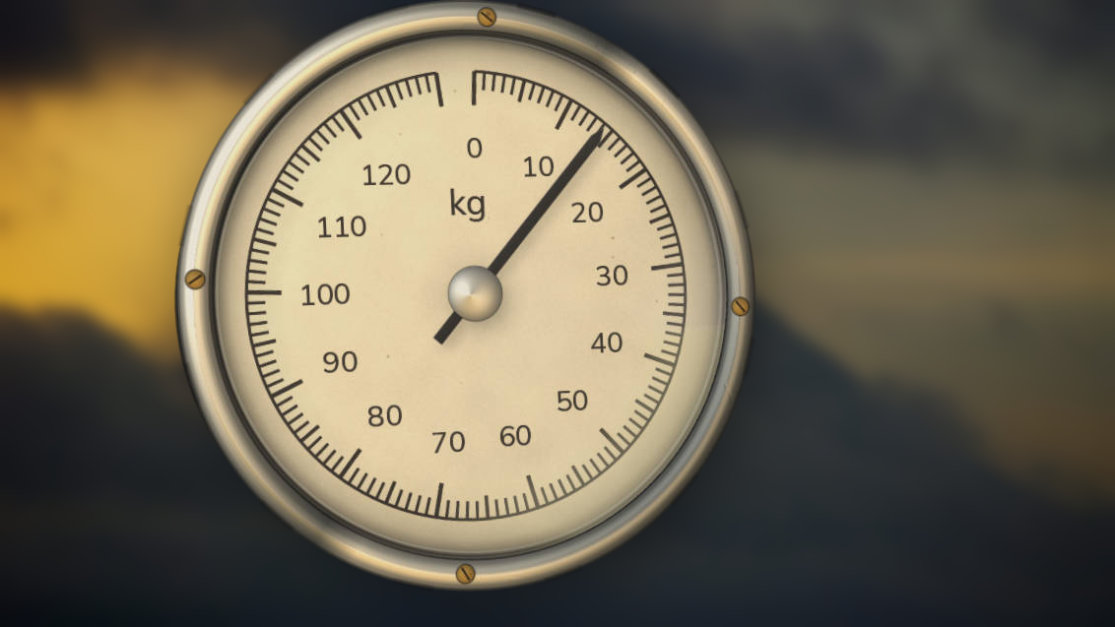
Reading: 14; kg
